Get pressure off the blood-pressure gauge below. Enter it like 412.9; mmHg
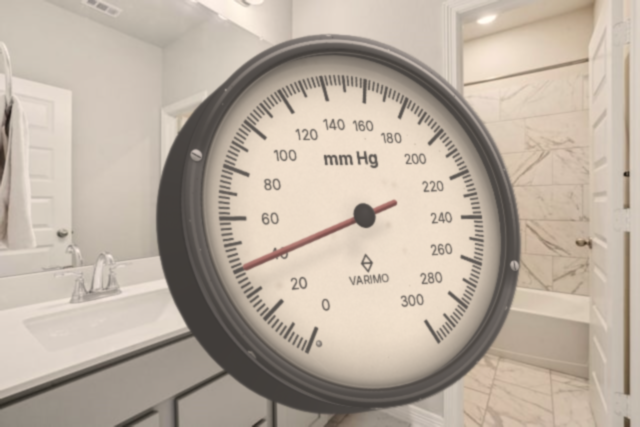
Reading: 40; mmHg
